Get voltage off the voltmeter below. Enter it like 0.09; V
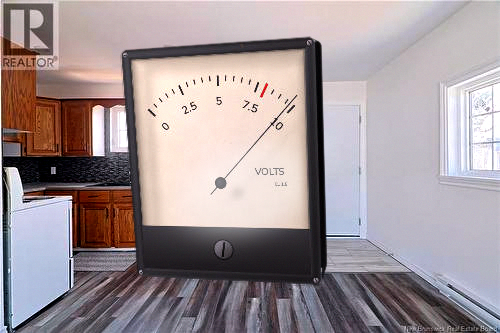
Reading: 9.75; V
